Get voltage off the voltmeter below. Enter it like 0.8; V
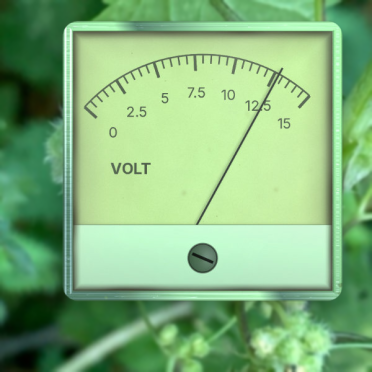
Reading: 12.75; V
